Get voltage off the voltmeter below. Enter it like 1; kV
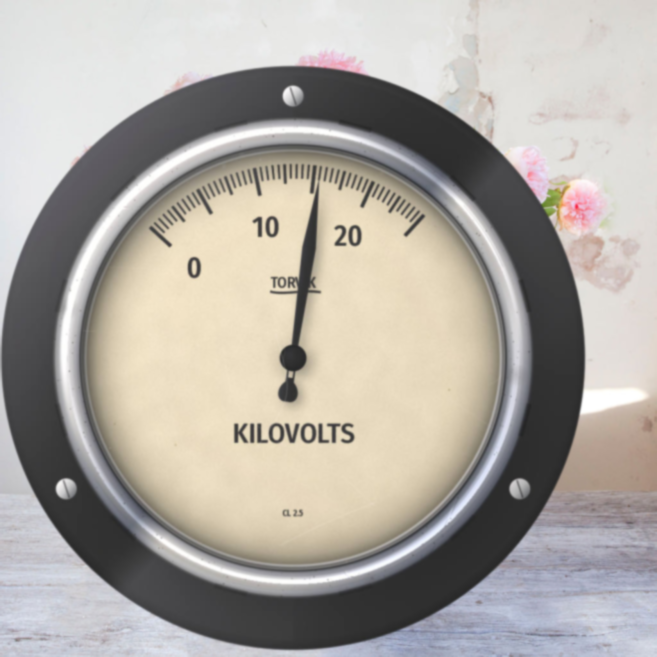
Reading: 15.5; kV
